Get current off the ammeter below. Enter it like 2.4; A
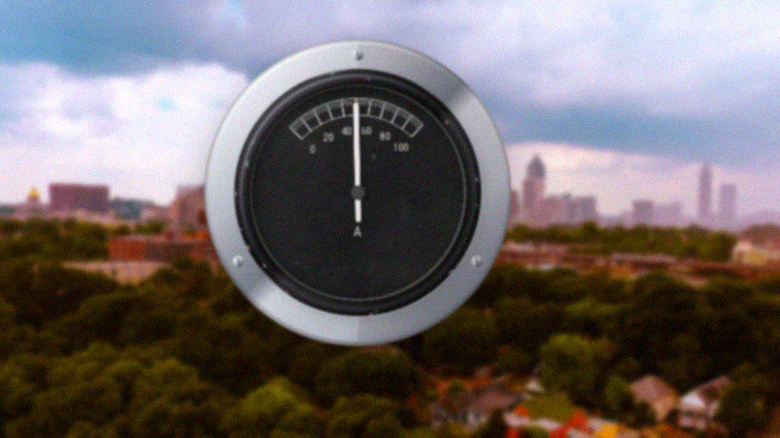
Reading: 50; A
